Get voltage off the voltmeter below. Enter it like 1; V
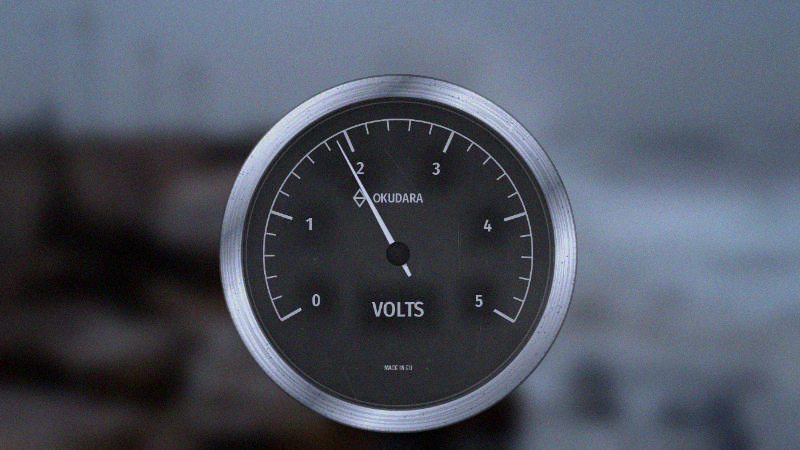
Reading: 1.9; V
